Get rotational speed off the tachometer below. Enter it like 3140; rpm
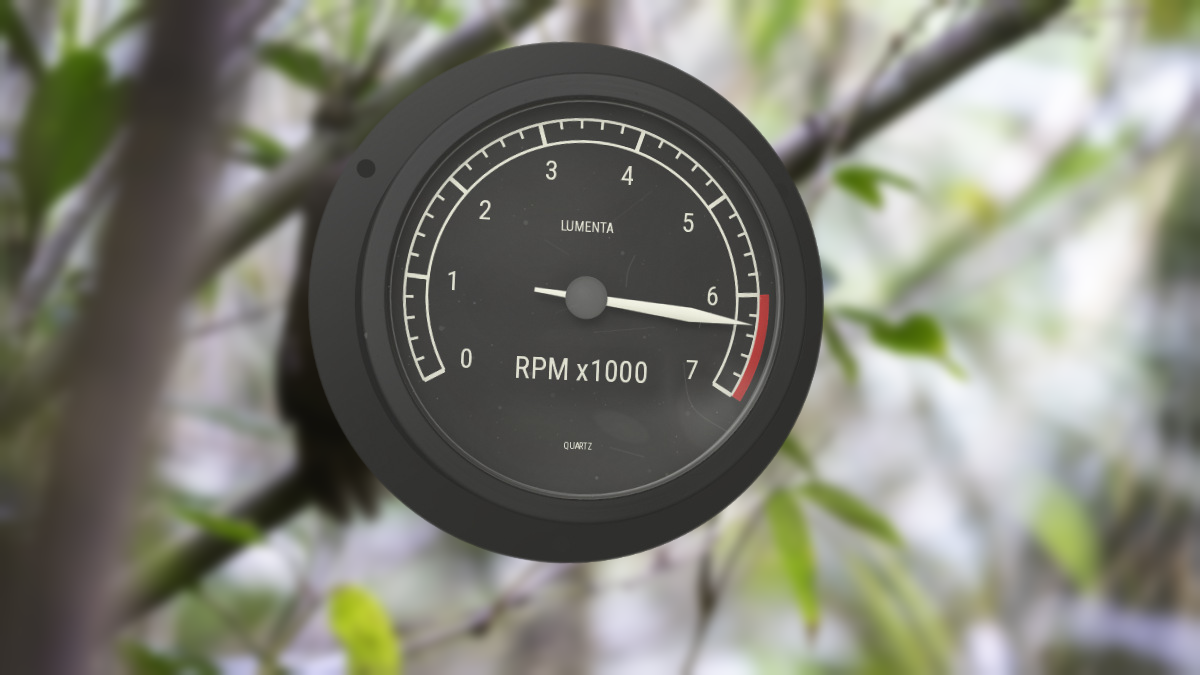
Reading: 6300; rpm
